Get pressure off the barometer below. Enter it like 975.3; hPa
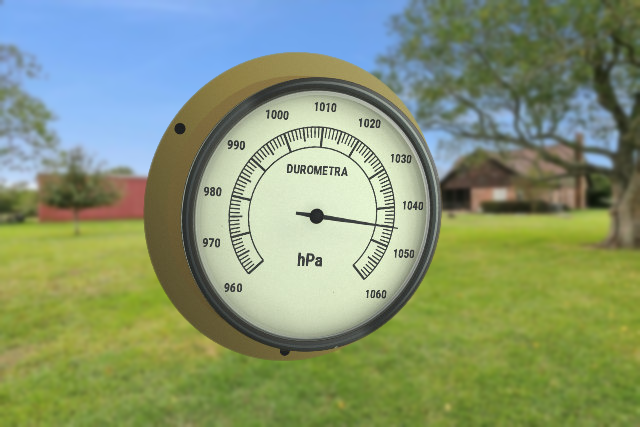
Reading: 1045; hPa
